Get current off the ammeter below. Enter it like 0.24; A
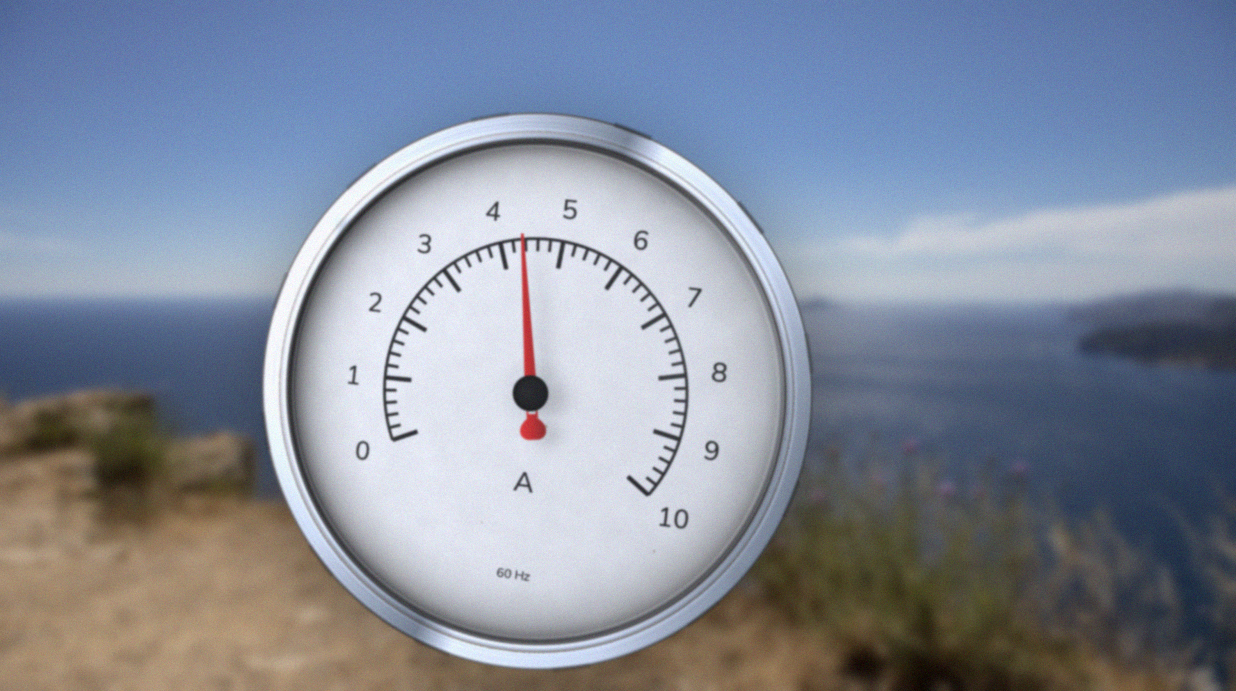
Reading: 4.4; A
